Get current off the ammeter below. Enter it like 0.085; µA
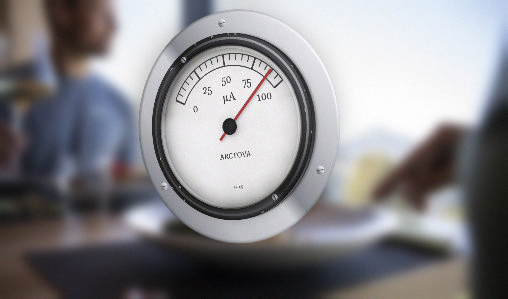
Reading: 90; µA
